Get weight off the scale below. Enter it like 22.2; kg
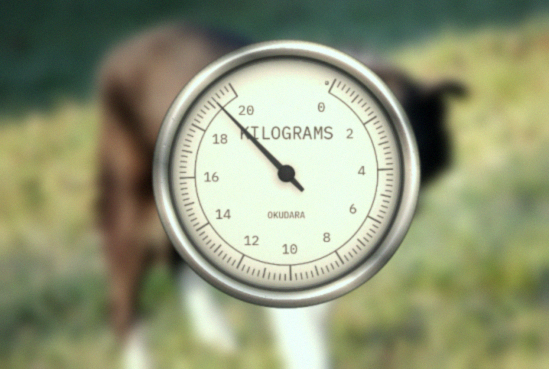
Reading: 19.2; kg
